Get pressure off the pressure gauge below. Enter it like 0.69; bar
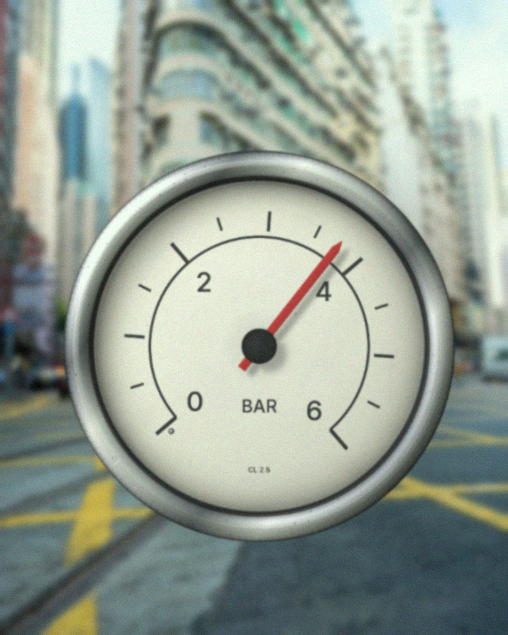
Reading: 3.75; bar
